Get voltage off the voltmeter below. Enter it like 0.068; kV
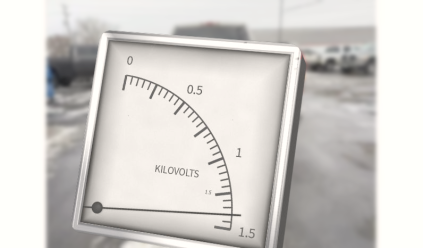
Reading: 1.4; kV
